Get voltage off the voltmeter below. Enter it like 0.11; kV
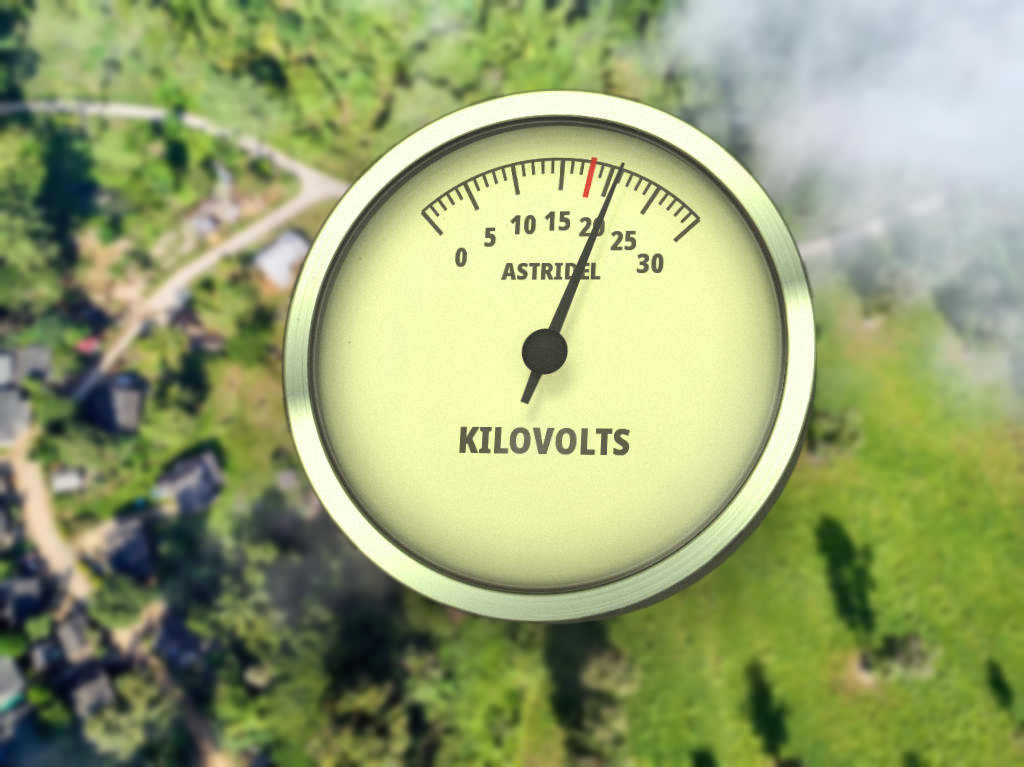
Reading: 21; kV
